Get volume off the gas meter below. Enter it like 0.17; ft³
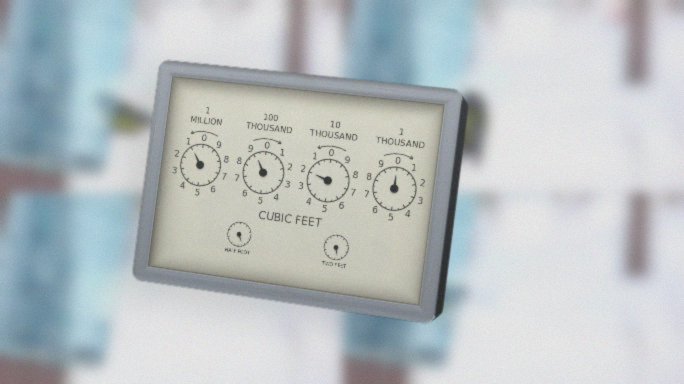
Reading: 92000; ft³
